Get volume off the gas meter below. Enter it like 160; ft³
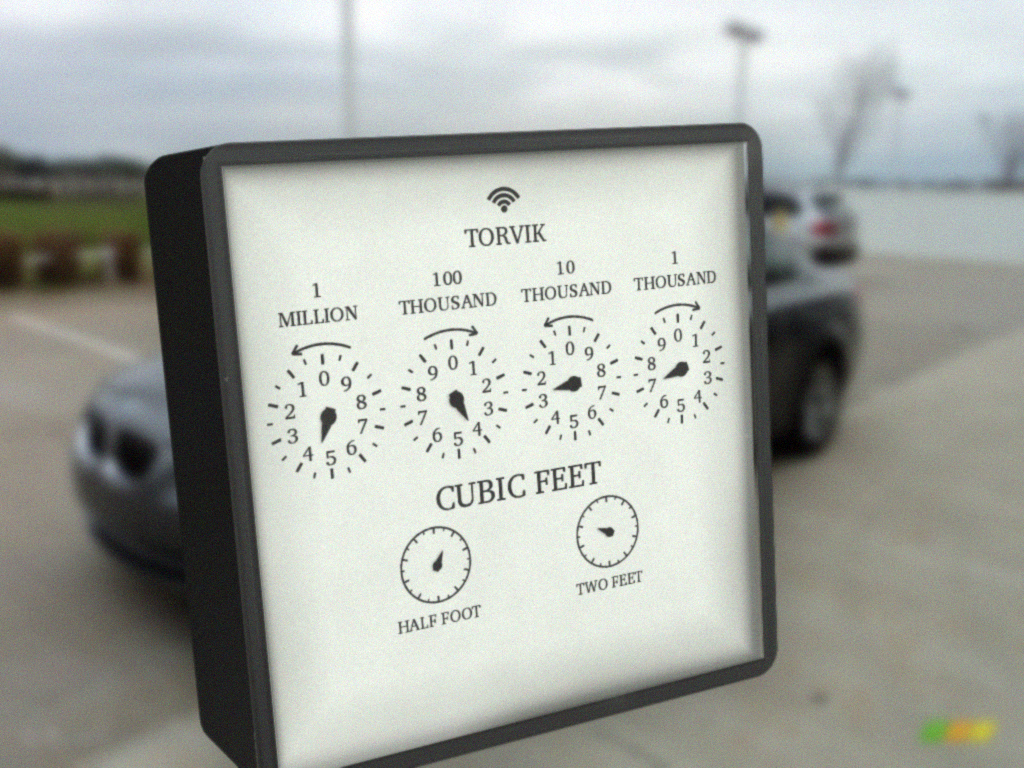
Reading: 442700; ft³
